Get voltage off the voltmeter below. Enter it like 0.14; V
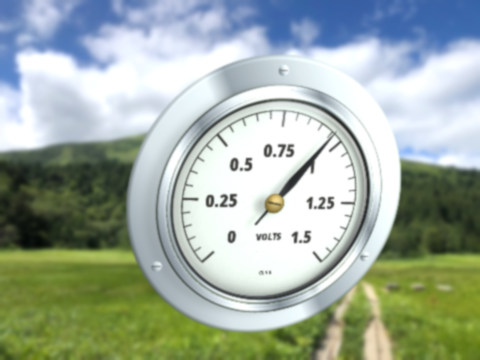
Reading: 0.95; V
